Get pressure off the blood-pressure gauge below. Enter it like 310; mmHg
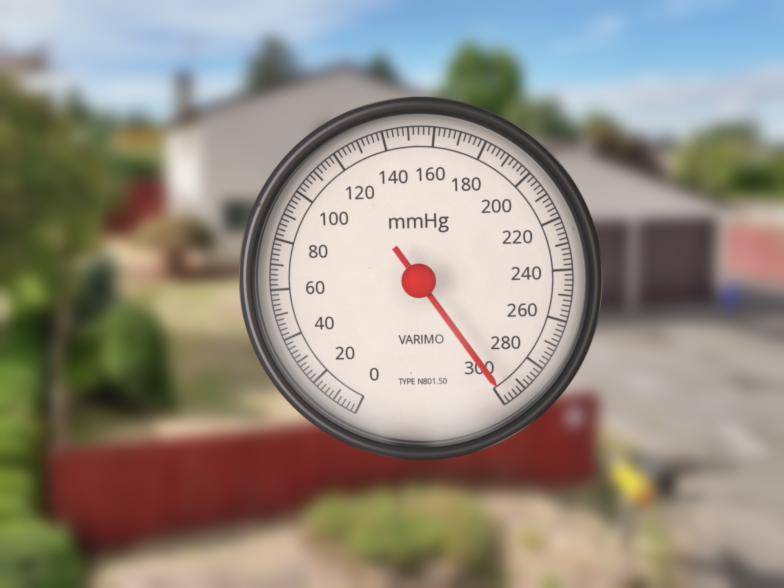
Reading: 298; mmHg
